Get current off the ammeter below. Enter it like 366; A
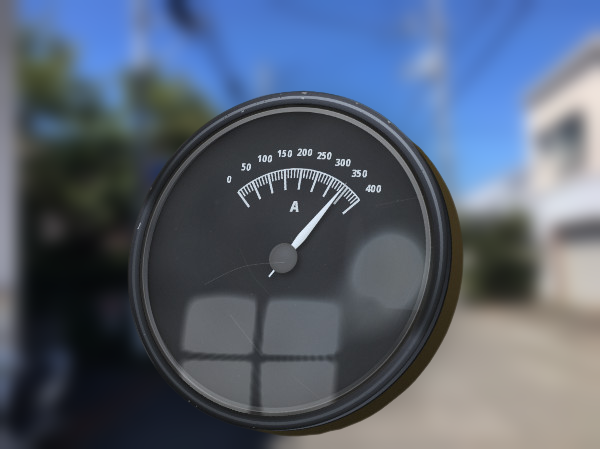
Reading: 350; A
